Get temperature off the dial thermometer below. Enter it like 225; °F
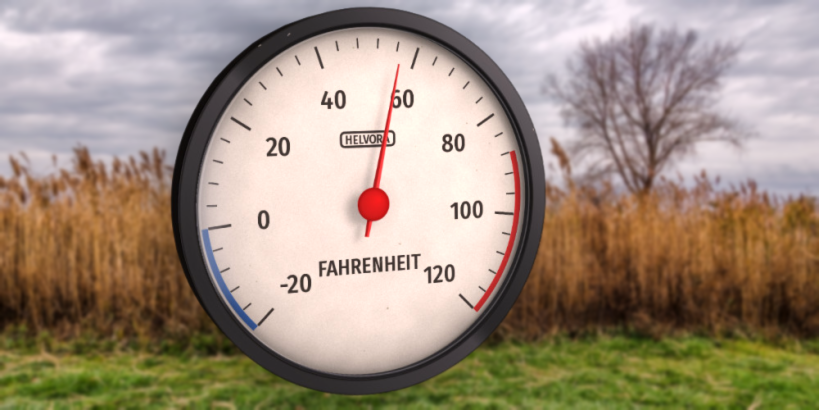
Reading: 56; °F
